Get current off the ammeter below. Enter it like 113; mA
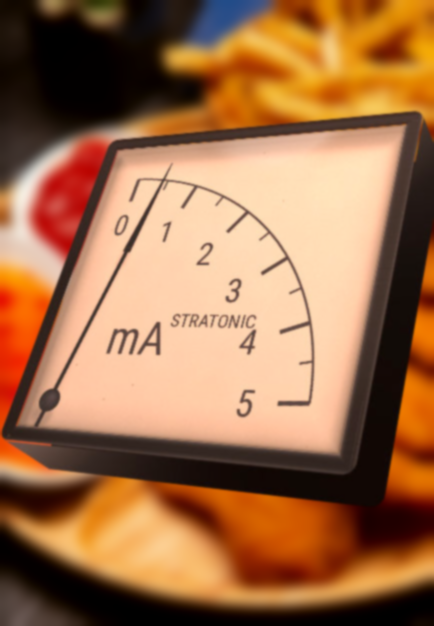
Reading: 0.5; mA
